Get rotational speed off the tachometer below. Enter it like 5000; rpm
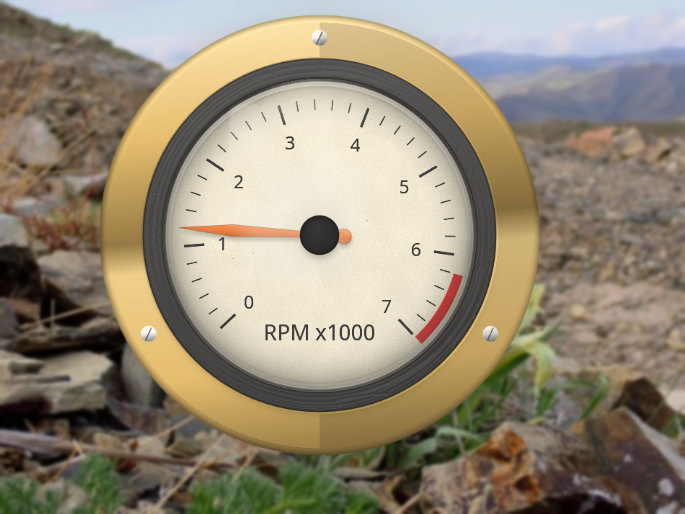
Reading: 1200; rpm
